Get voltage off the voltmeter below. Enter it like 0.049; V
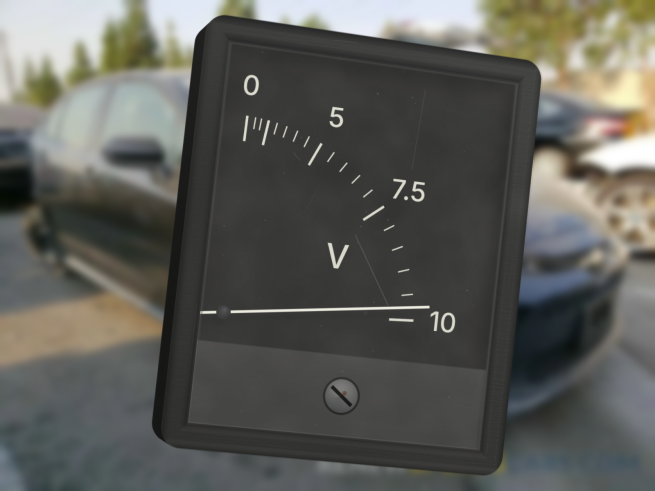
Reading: 9.75; V
